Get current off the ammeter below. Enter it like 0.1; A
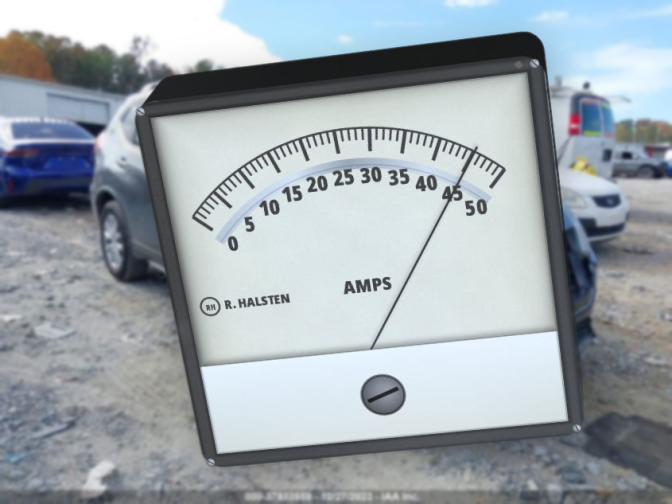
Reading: 45; A
